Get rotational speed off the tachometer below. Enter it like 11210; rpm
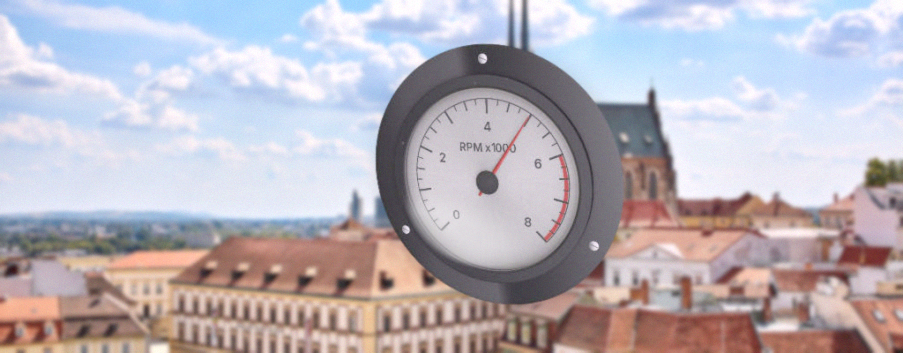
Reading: 5000; rpm
